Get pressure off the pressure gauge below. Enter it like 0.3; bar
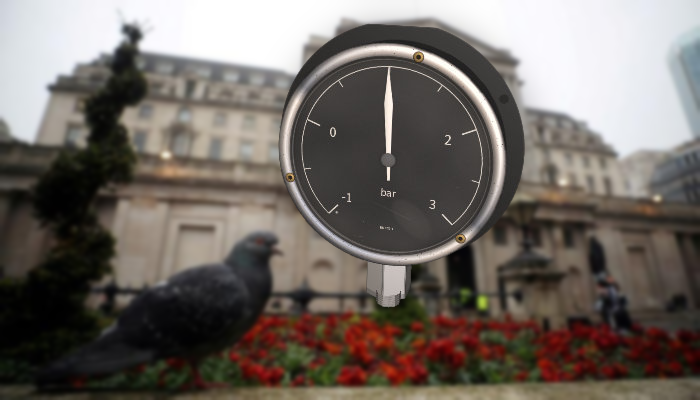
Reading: 1; bar
